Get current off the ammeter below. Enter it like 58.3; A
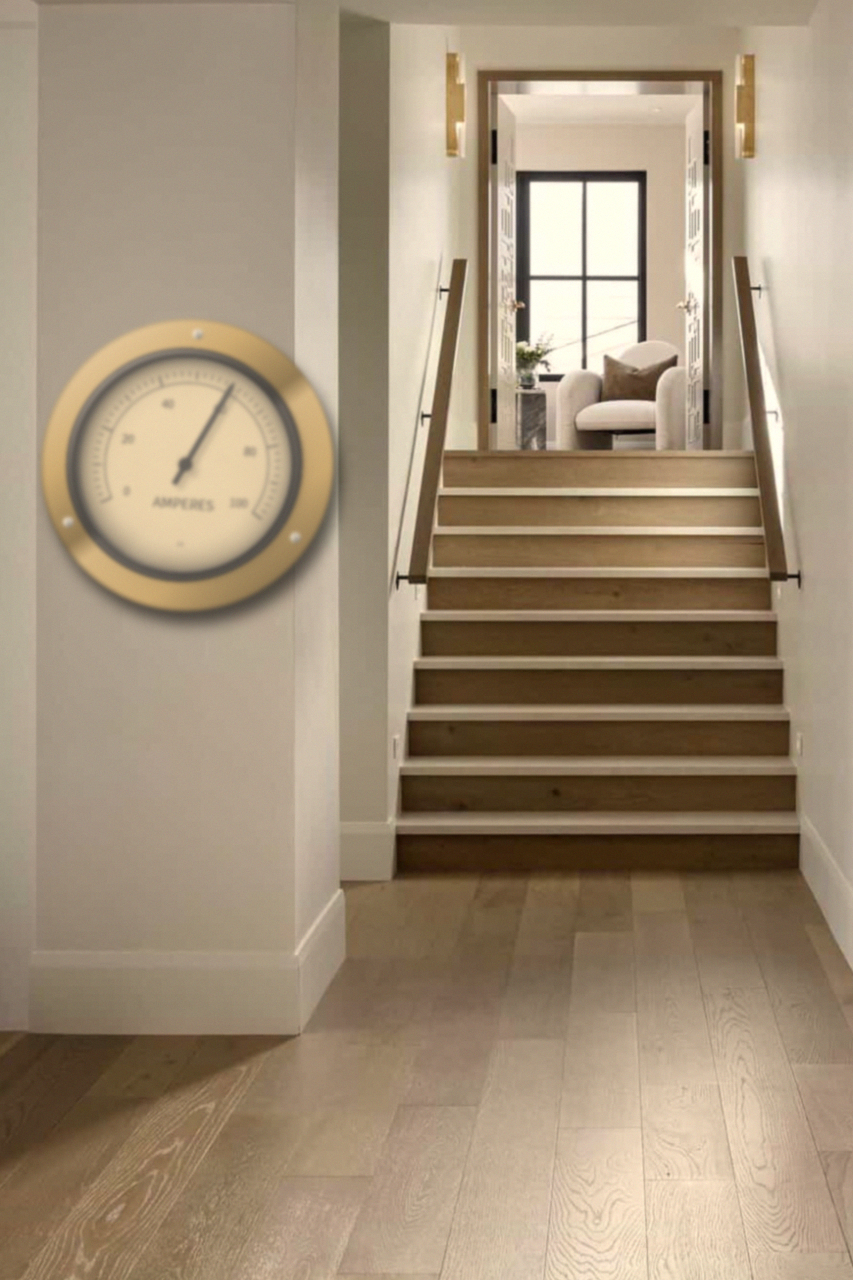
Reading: 60; A
